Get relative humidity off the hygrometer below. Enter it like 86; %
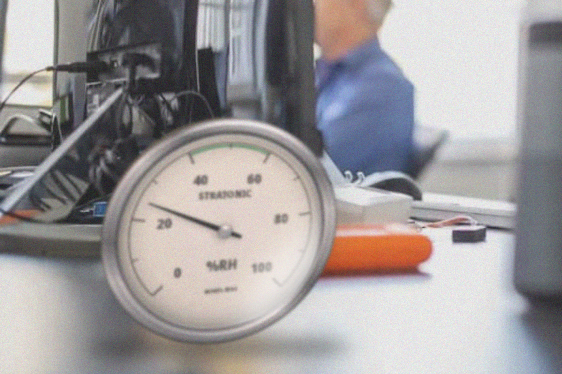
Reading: 25; %
